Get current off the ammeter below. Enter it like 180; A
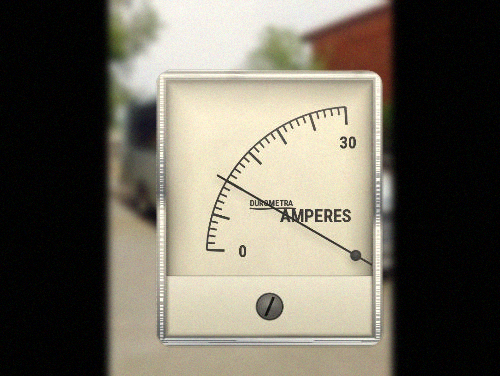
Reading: 10; A
